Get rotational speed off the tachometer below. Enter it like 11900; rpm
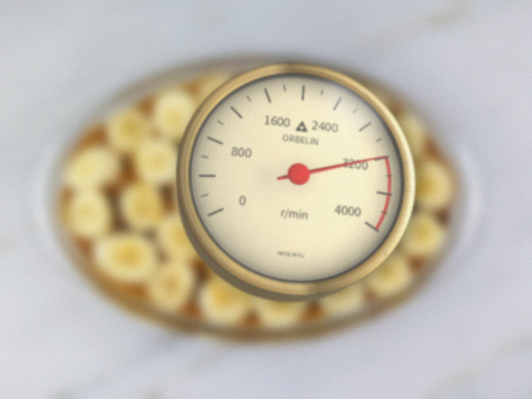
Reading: 3200; rpm
